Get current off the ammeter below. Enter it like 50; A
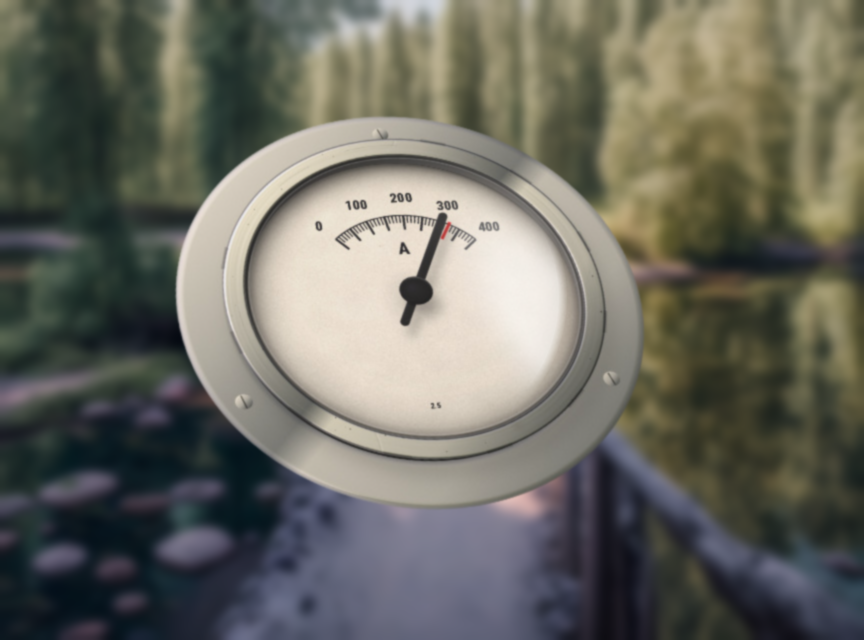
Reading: 300; A
